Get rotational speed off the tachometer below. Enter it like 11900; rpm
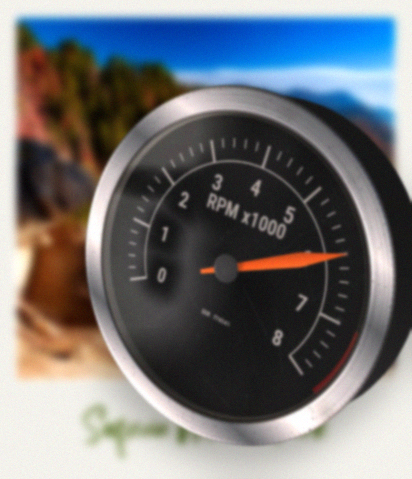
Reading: 6000; rpm
